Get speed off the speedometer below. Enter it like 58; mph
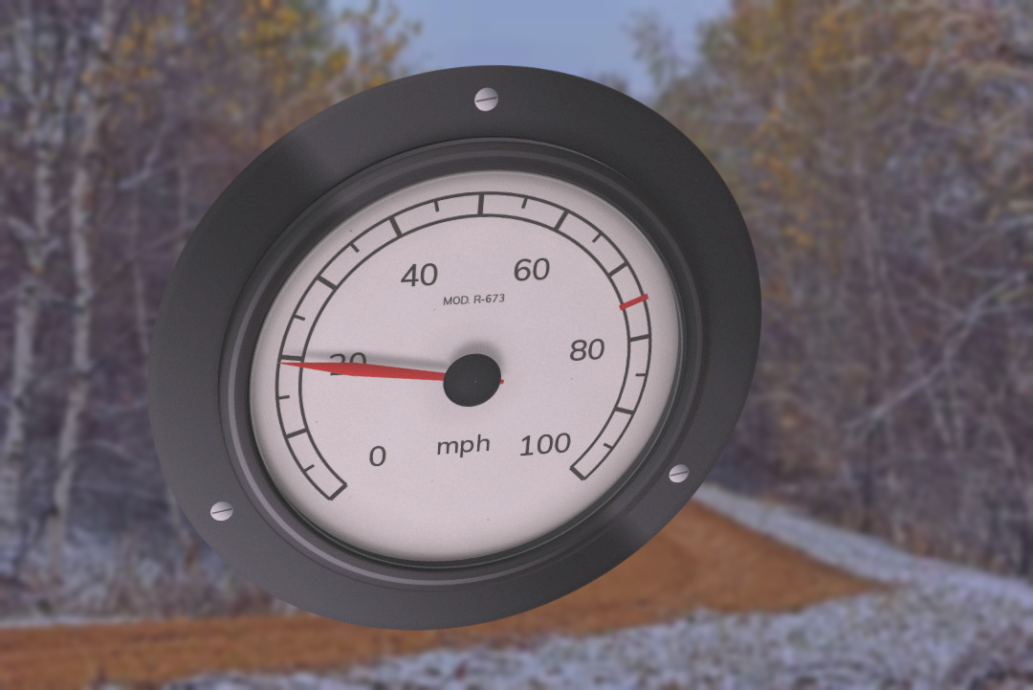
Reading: 20; mph
